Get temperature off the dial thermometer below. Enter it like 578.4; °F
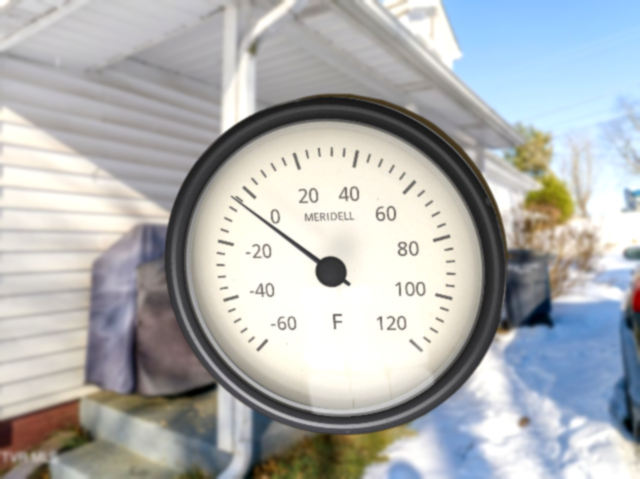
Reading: -4; °F
